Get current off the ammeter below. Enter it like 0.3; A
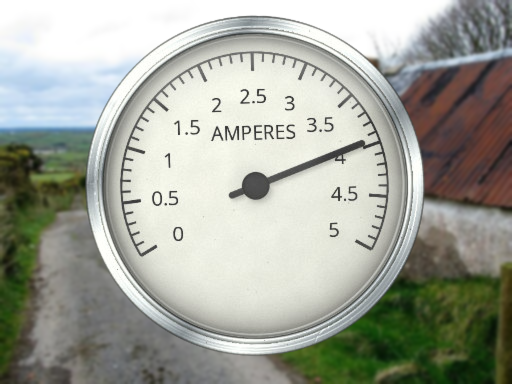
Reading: 3.95; A
